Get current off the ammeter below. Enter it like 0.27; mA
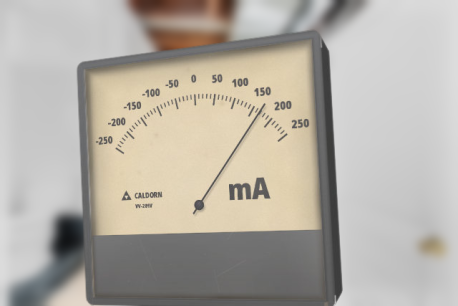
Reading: 170; mA
